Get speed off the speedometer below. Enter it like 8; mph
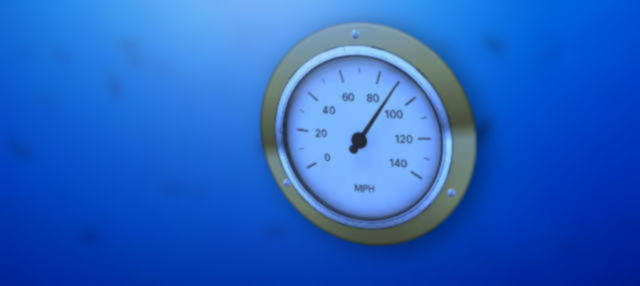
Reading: 90; mph
